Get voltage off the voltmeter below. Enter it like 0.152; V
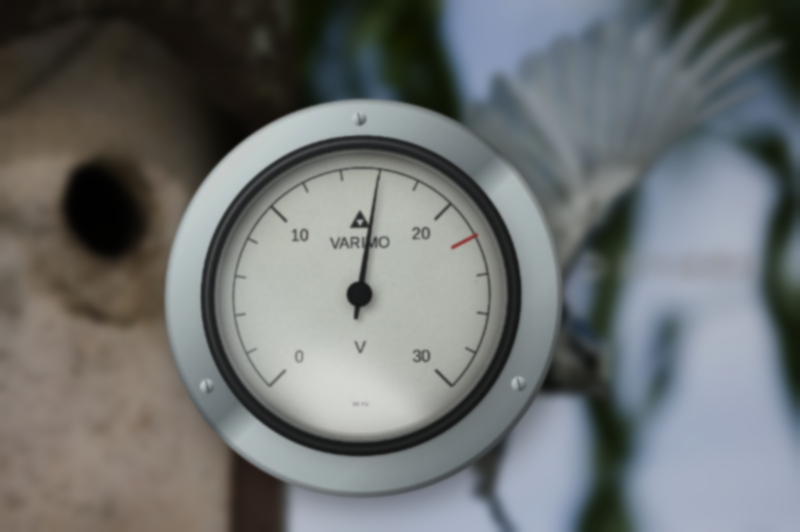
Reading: 16; V
